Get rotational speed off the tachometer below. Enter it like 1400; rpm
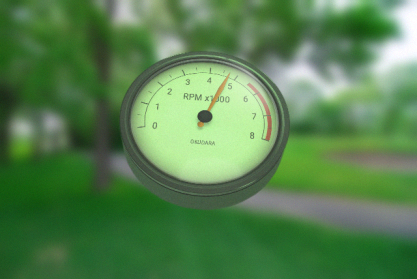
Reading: 4750; rpm
